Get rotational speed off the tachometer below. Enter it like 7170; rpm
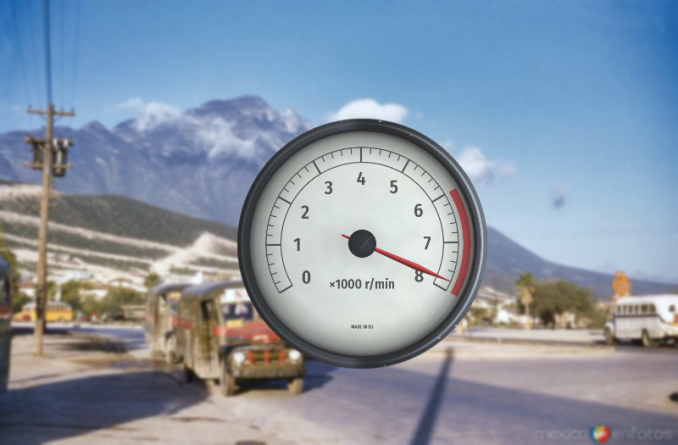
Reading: 7800; rpm
